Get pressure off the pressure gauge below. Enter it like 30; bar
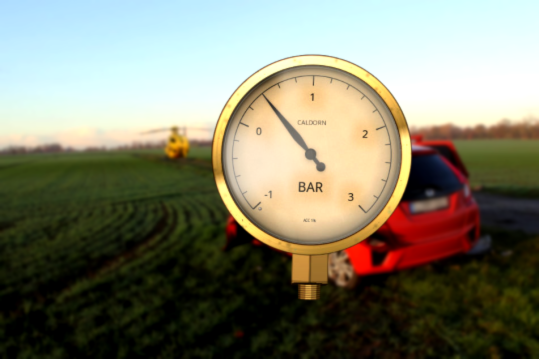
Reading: 0.4; bar
